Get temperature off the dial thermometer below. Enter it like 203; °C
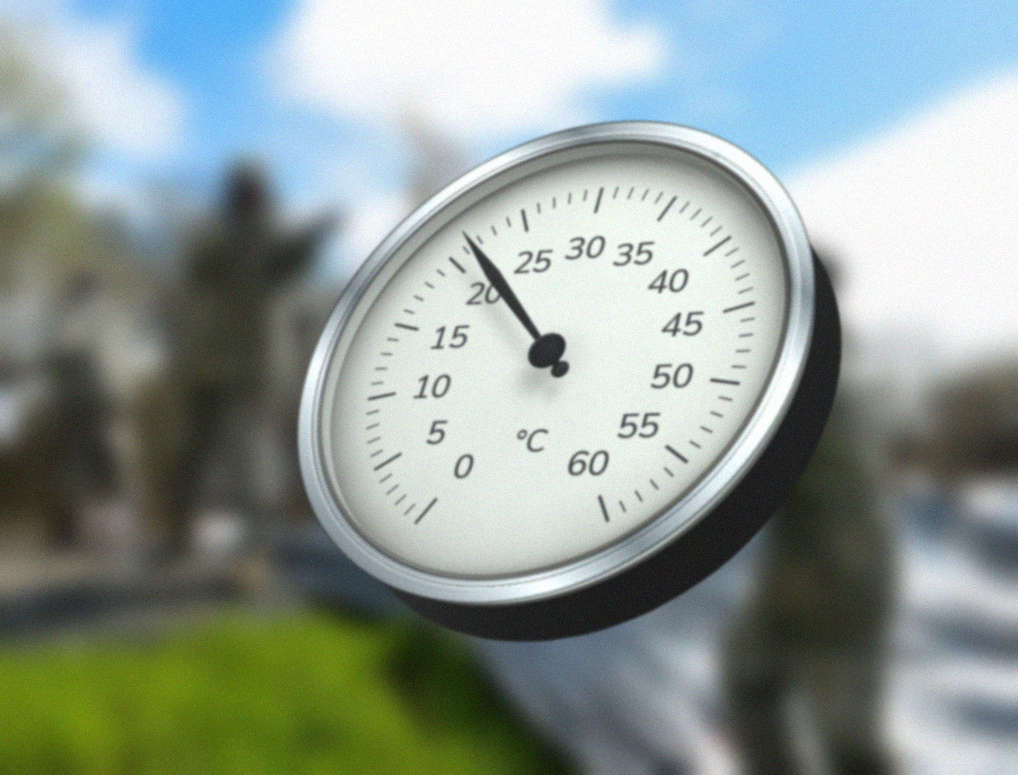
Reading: 21.5; °C
